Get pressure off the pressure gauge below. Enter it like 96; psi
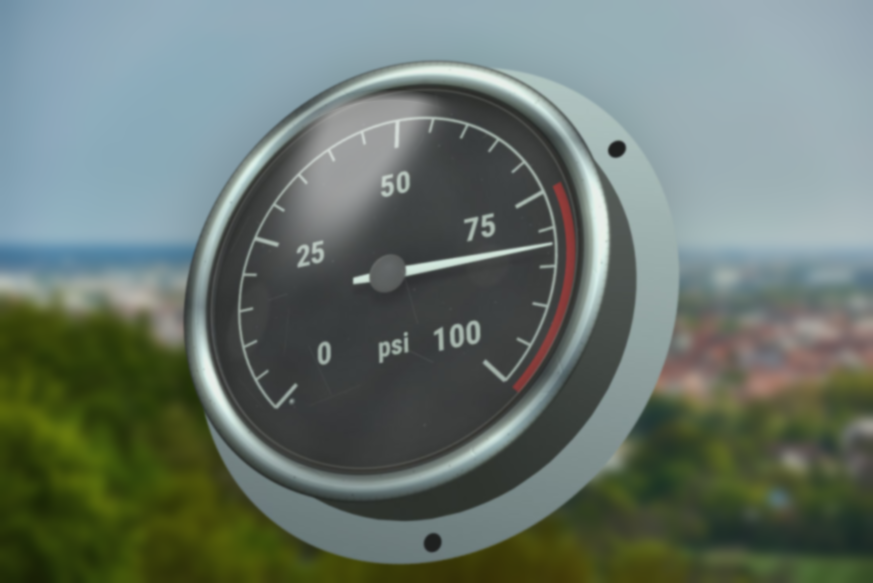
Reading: 82.5; psi
